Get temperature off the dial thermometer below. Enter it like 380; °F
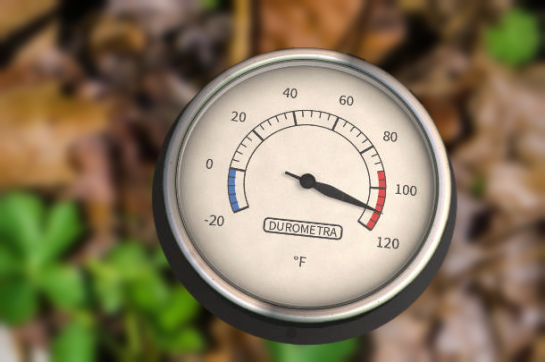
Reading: 112; °F
